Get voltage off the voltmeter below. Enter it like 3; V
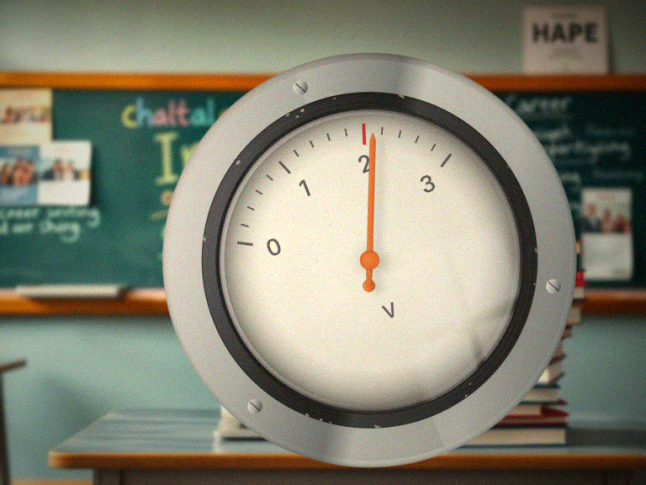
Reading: 2.1; V
